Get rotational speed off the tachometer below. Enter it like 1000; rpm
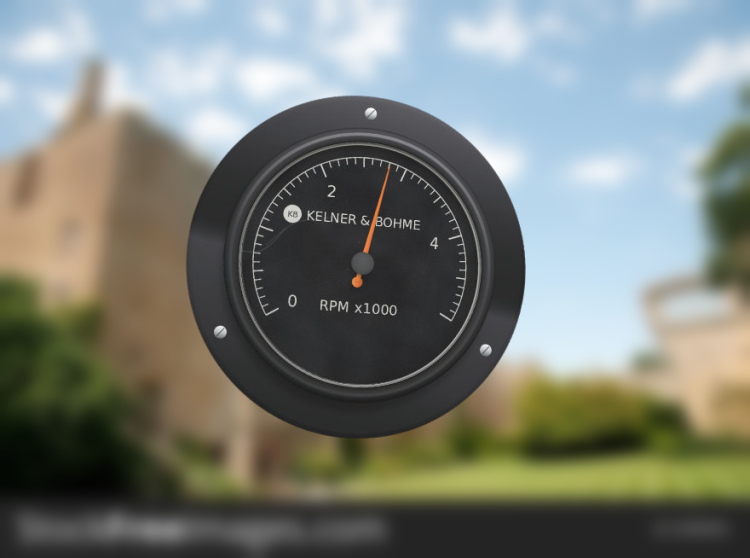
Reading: 2800; rpm
